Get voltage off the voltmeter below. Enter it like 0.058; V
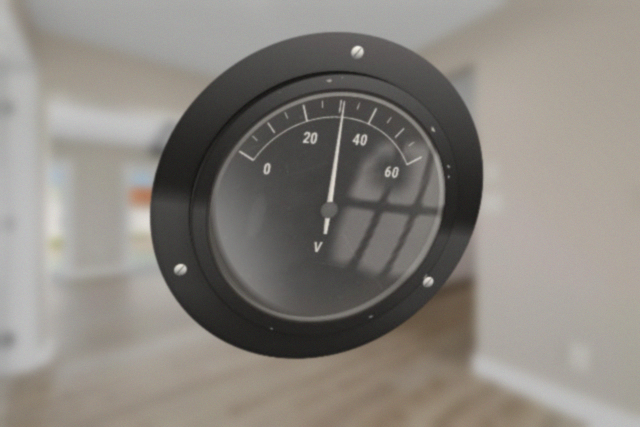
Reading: 30; V
